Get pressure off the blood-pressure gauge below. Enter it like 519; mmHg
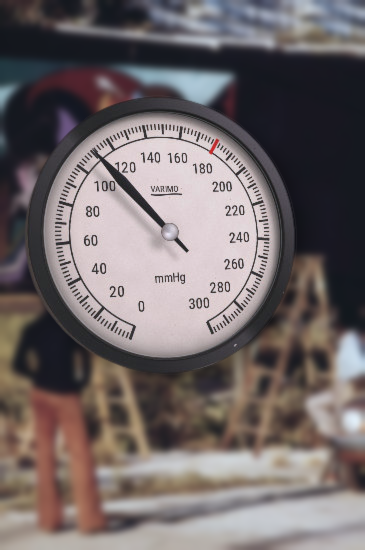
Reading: 110; mmHg
